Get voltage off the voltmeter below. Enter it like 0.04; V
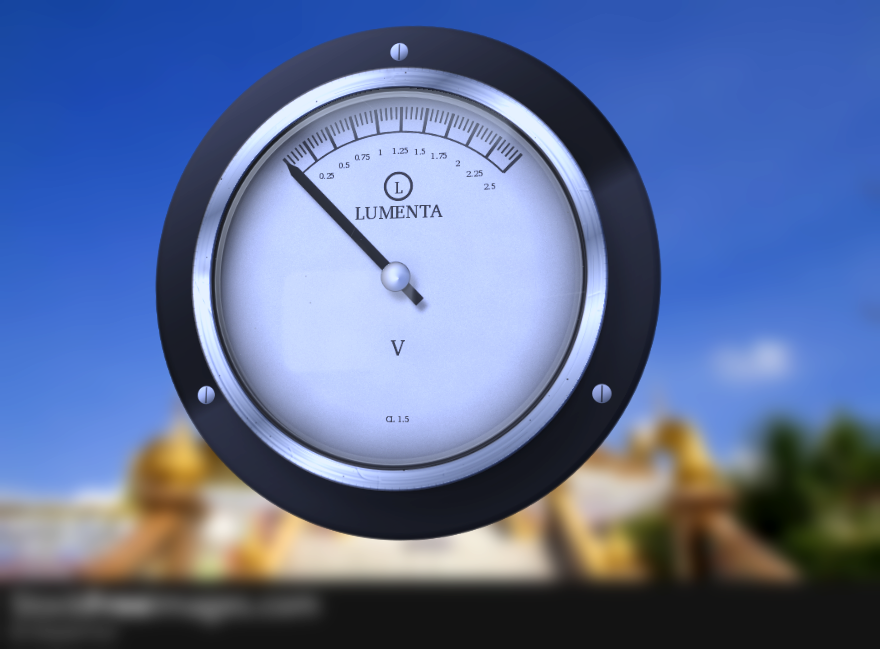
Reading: 0; V
